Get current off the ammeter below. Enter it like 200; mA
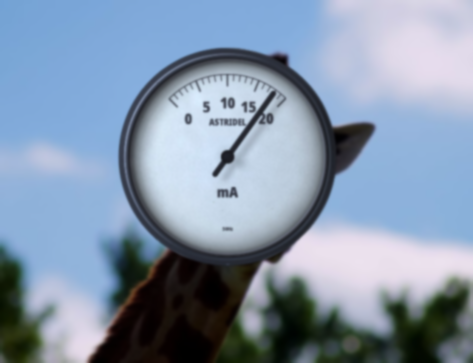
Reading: 18; mA
